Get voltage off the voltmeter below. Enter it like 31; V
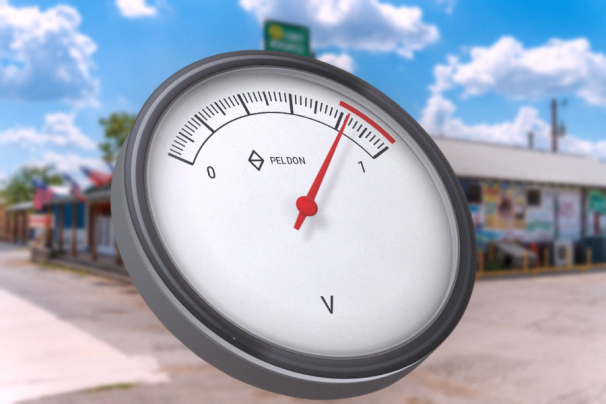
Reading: 0.82; V
